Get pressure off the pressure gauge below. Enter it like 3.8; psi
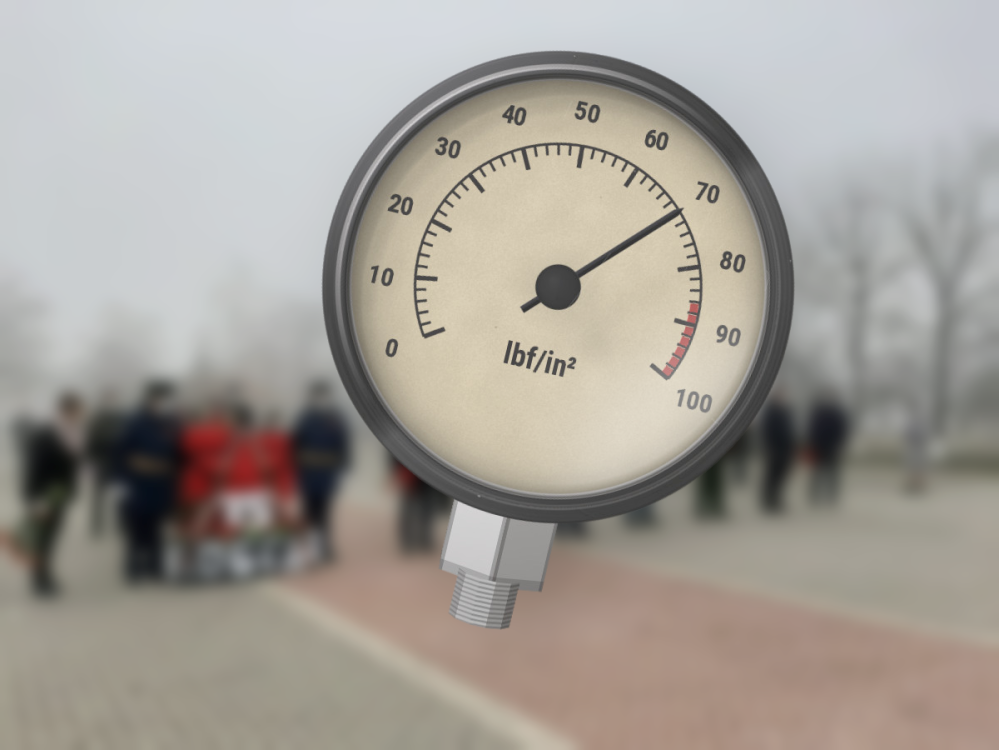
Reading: 70; psi
